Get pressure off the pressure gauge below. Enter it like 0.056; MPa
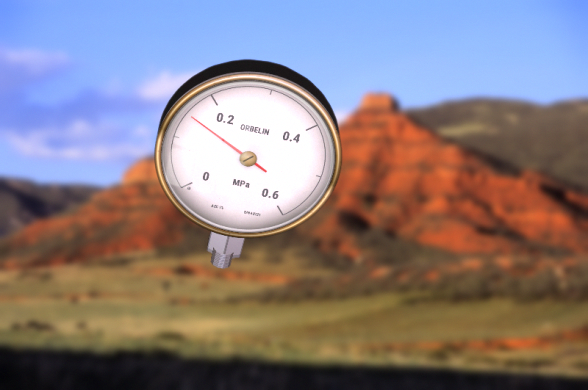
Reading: 0.15; MPa
